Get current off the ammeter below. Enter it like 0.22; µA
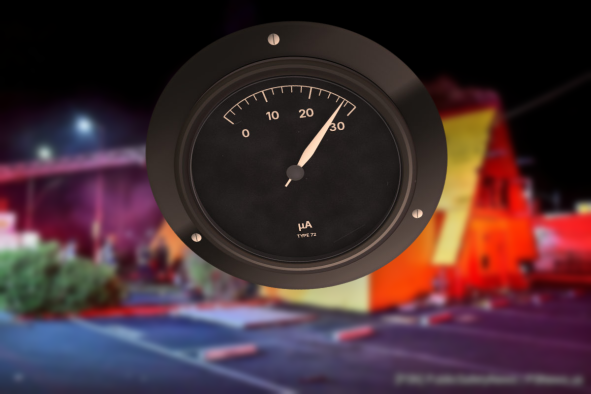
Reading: 27; µA
